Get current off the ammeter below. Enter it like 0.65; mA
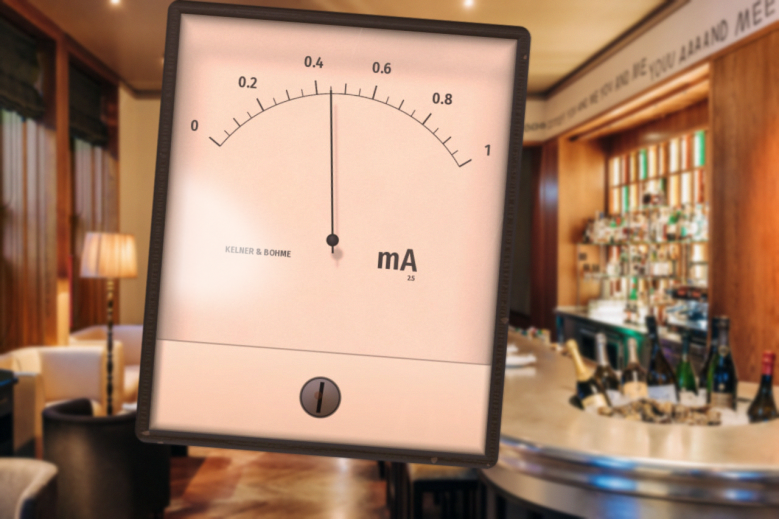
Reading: 0.45; mA
